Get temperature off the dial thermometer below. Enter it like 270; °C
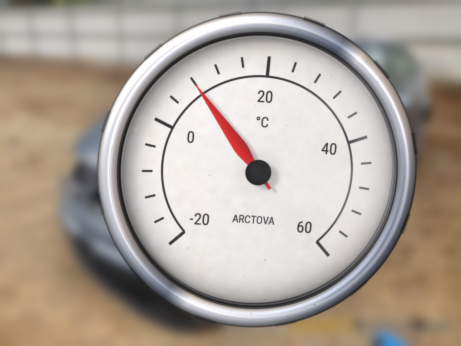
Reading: 8; °C
